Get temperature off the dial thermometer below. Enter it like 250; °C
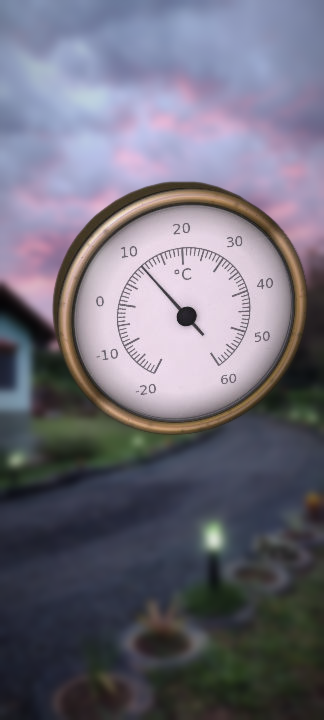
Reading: 10; °C
